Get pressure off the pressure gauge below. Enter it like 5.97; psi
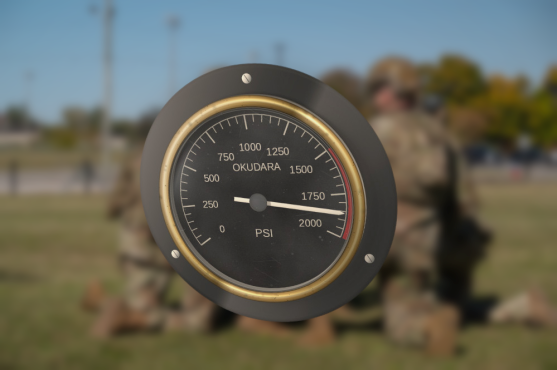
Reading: 1850; psi
